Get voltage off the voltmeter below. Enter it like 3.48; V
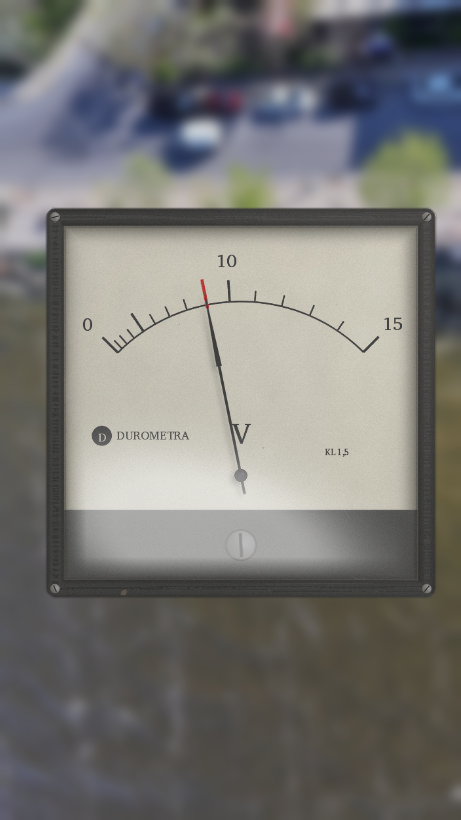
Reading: 9; V
